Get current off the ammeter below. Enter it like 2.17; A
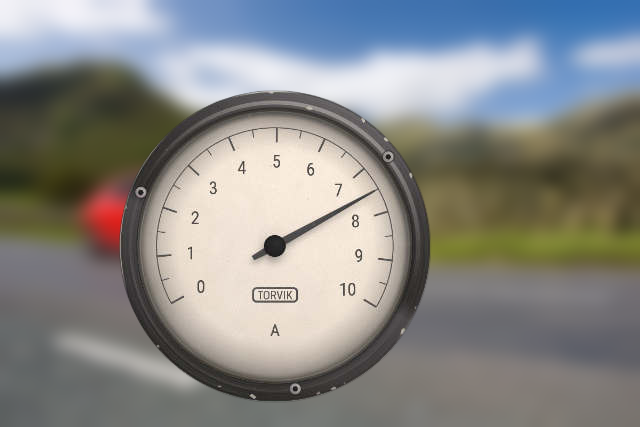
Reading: 7.5; A
